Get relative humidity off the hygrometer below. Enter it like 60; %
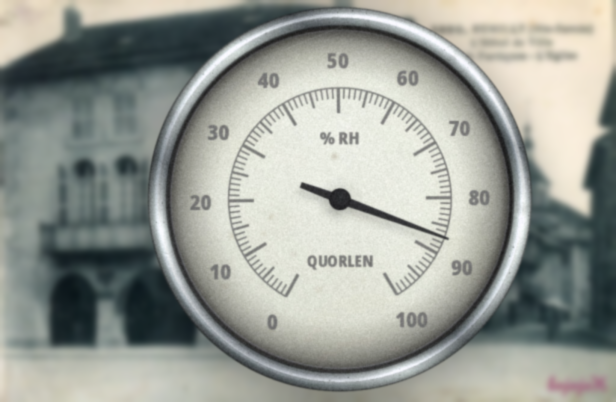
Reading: 87; %
